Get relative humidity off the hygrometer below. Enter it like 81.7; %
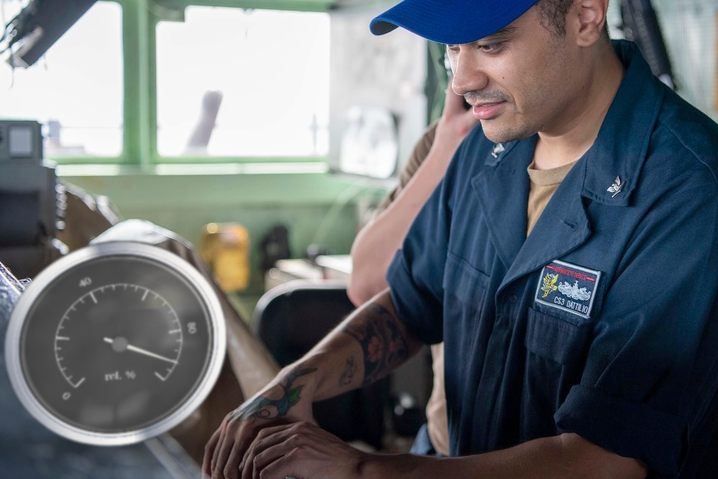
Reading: 92; %
